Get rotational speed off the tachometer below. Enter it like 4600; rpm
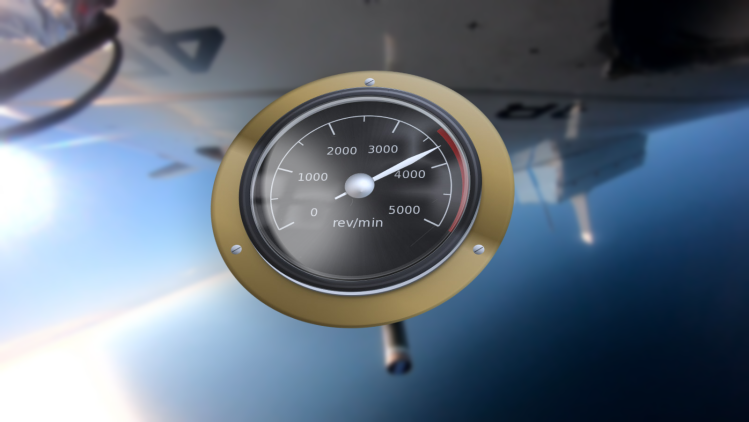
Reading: 3750; rpm
